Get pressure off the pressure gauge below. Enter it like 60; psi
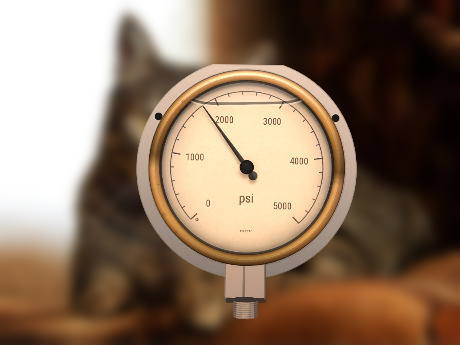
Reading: 1800; psi
